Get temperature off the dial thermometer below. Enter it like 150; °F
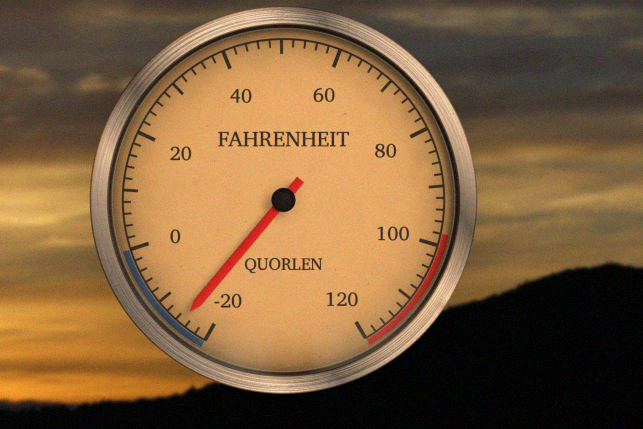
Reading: -15; °F
